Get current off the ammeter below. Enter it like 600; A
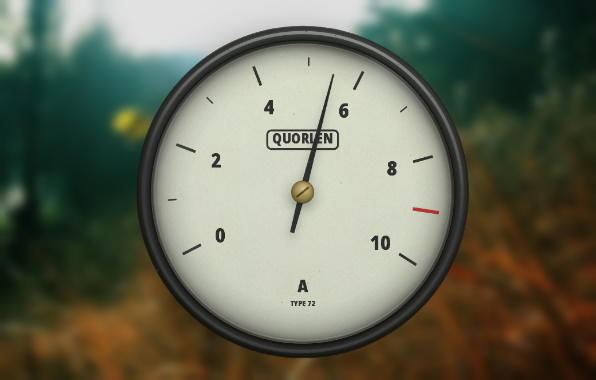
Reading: 5.5; A
